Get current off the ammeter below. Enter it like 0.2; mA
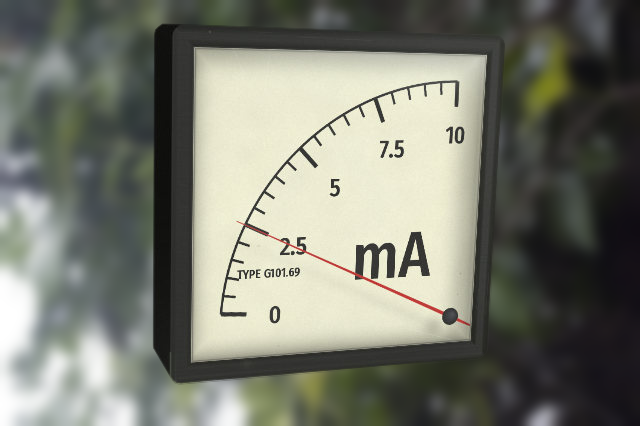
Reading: 2.5; mA
